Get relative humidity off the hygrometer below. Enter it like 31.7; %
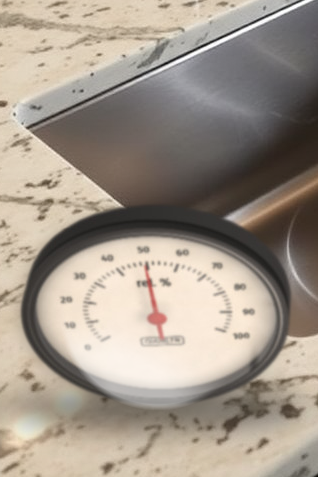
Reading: 50; %
